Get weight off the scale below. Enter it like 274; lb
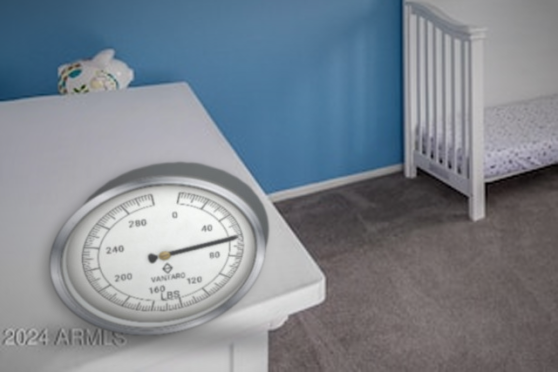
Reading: 60; lb
